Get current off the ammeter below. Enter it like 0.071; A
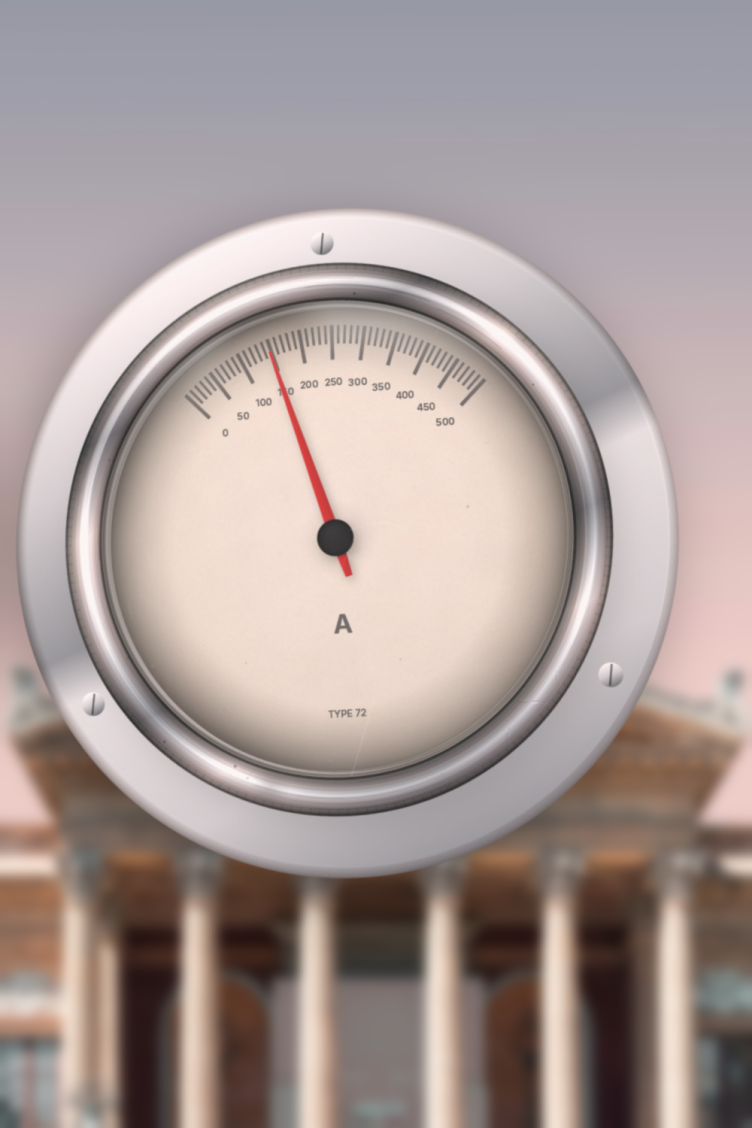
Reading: 150; A
